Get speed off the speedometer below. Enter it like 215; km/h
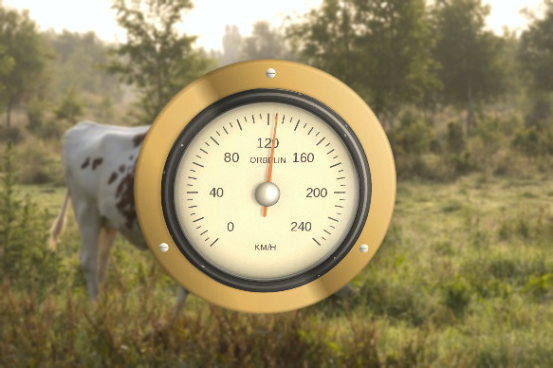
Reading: 125; km/h
